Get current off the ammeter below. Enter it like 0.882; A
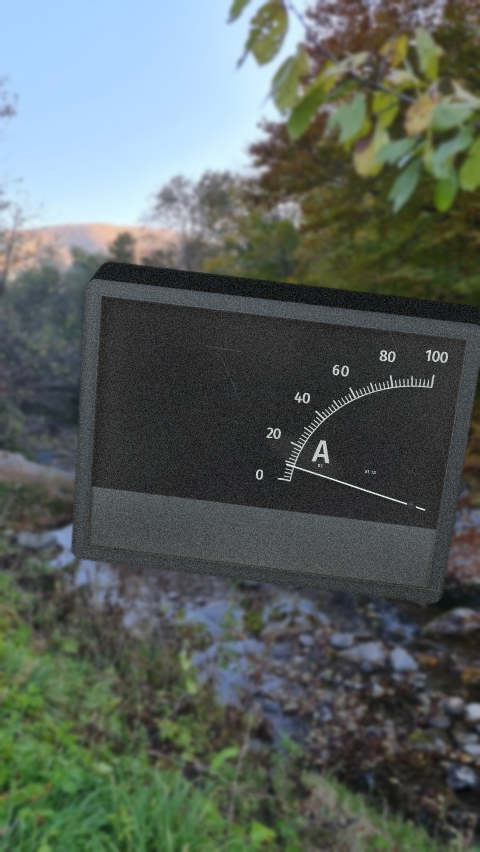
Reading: 10; A
